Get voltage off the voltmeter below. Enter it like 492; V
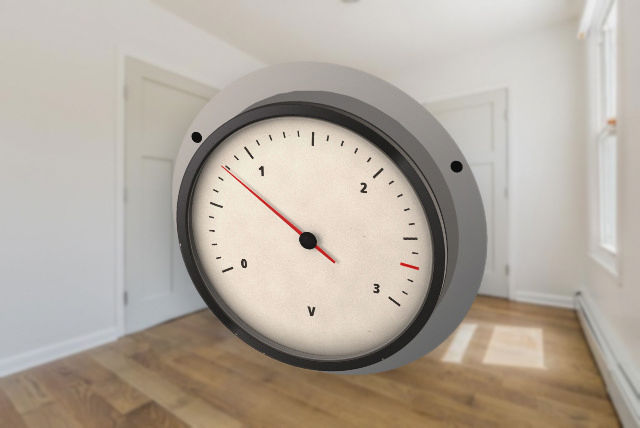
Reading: 0.8; V
